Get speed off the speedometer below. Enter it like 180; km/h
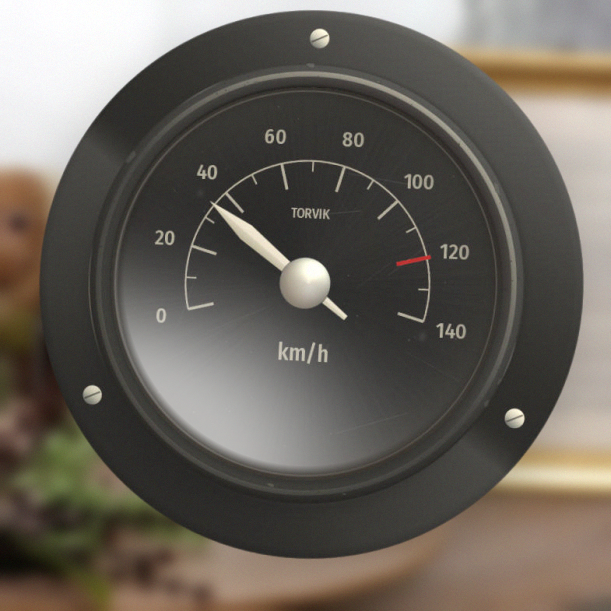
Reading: 35; km/h
